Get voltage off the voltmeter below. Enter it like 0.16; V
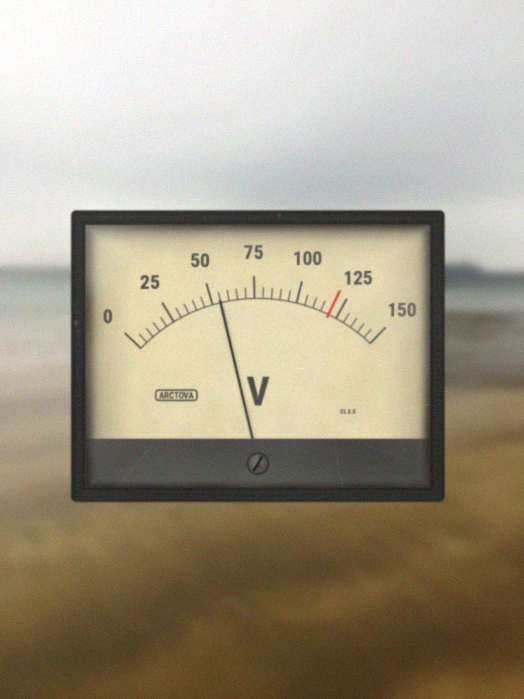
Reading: 55; V
